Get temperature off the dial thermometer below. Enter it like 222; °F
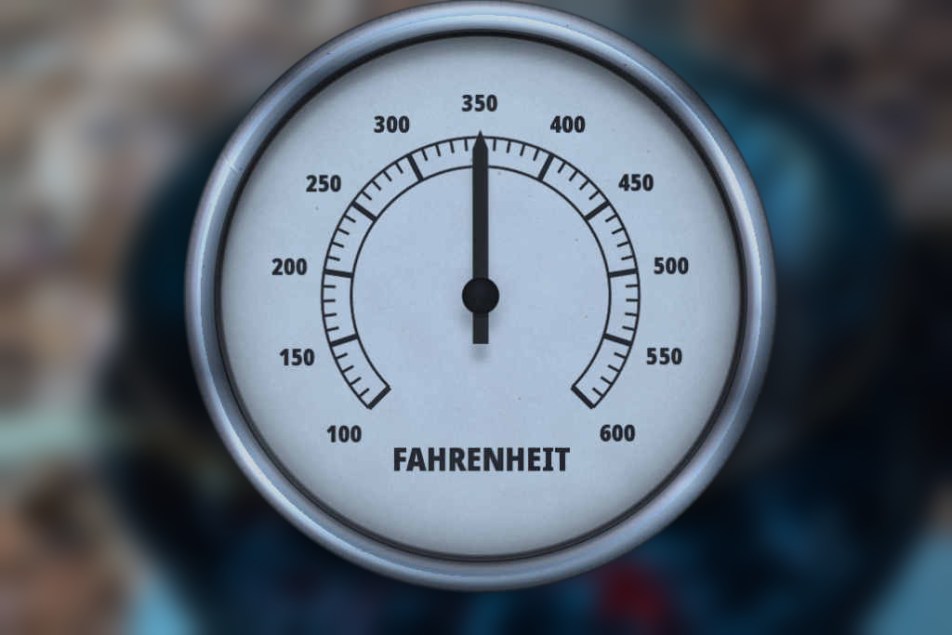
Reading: 350; °F
